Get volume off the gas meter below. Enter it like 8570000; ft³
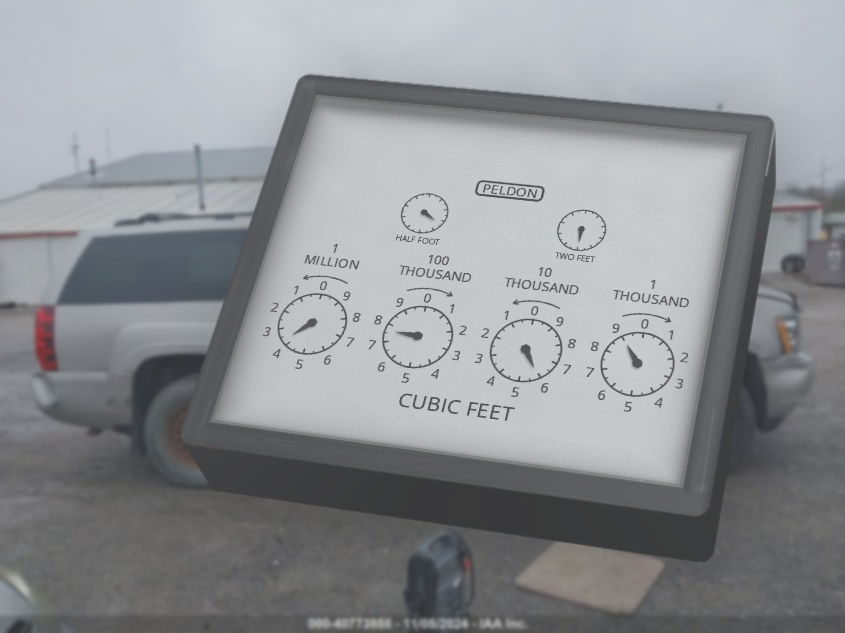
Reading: 375900; ft³
